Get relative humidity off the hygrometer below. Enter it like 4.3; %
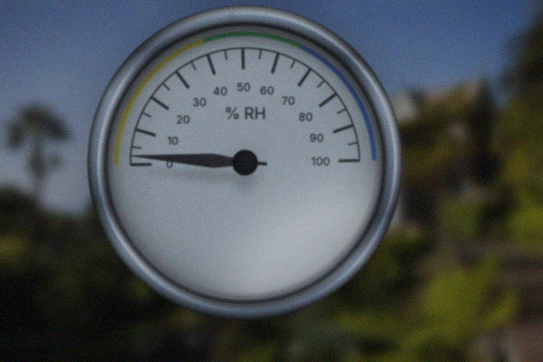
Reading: 2.5; %
